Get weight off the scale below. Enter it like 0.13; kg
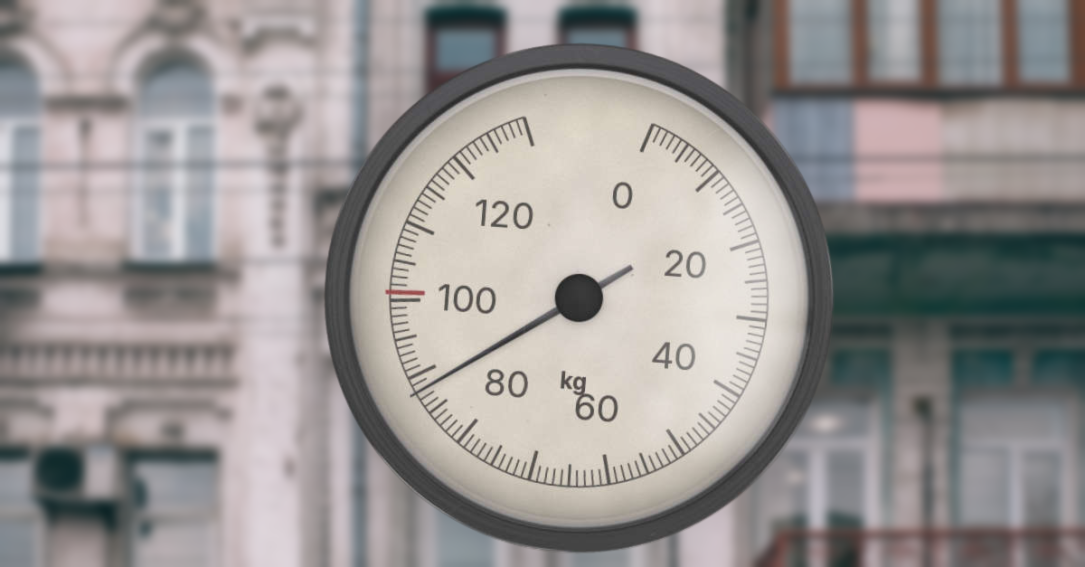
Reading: 88; kg
